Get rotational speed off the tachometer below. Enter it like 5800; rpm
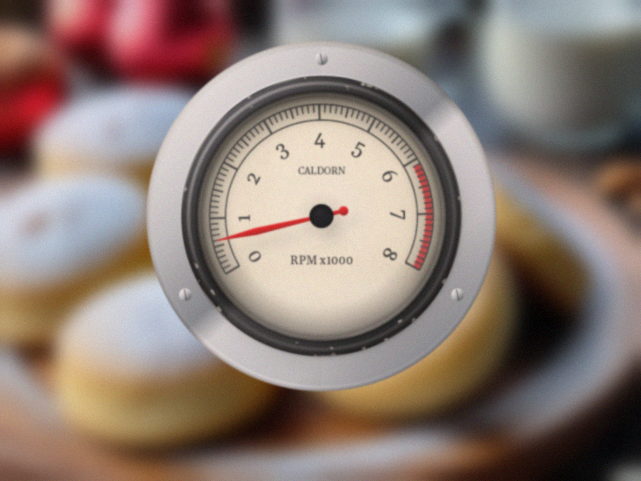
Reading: 600; rpm
